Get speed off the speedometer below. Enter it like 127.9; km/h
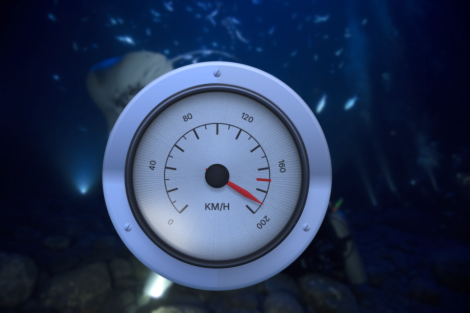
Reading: 190; km/h
